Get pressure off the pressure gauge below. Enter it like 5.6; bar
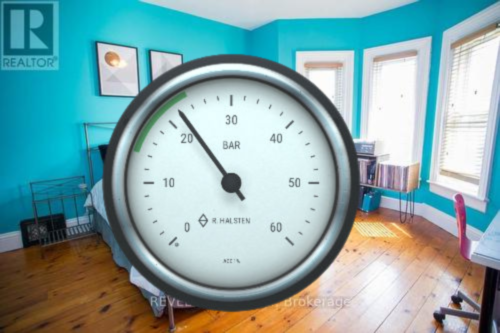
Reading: 22; bar
